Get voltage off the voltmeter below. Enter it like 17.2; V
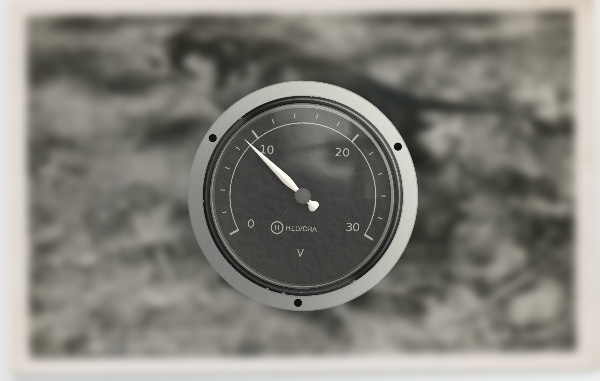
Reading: 9; V
